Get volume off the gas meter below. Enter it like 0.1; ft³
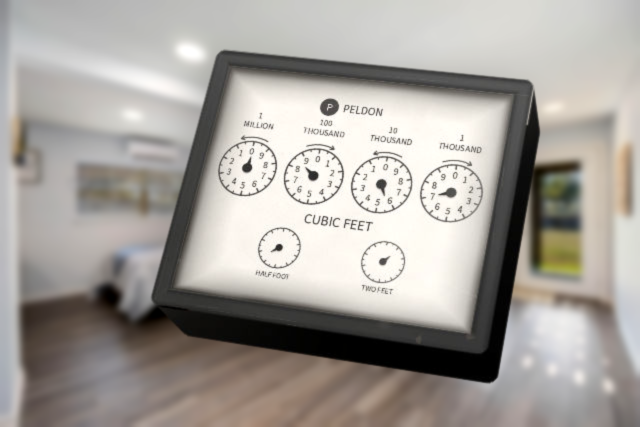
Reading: 985700; ft³
